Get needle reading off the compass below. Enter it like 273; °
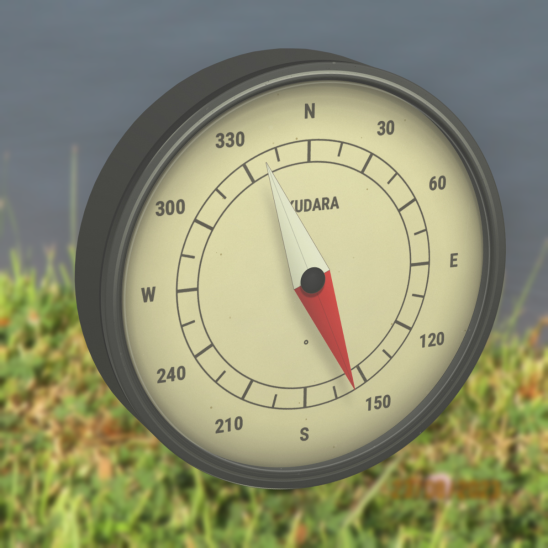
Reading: 157.5; °
